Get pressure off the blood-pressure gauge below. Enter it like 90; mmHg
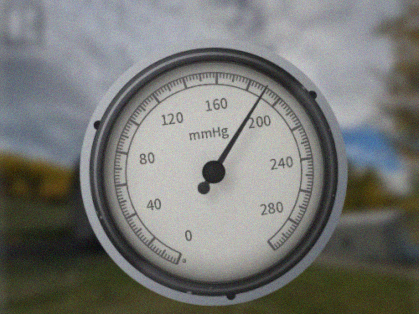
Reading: 190; mmHg
